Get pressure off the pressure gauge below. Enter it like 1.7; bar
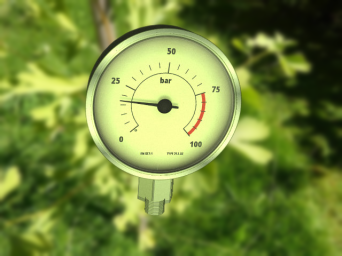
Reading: 17.5; bar
